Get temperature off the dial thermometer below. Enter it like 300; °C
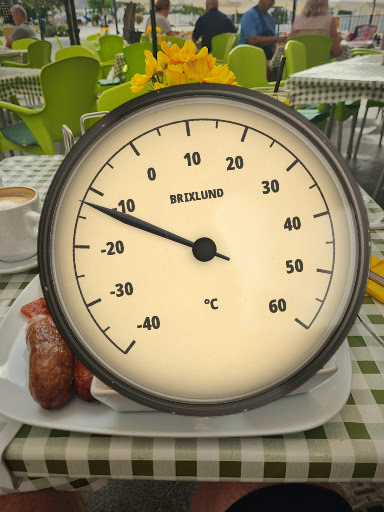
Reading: -12.5; °C
